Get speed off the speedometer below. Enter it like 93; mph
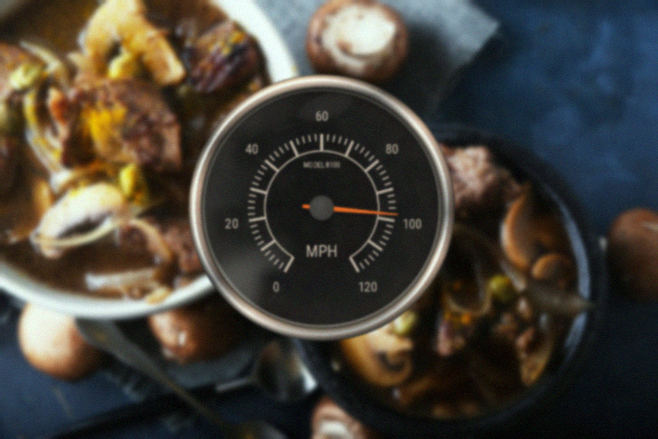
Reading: 98; mph
